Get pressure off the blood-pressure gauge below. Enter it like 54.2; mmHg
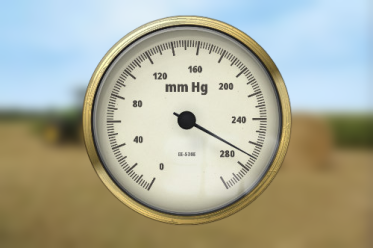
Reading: 270; mmHg
